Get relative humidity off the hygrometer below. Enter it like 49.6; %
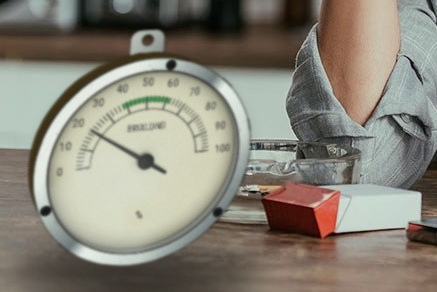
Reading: 20; %
